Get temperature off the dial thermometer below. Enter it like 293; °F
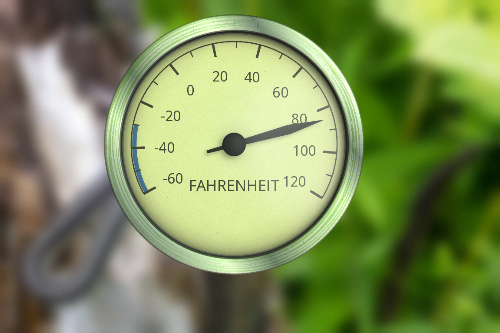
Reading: 85; °F
